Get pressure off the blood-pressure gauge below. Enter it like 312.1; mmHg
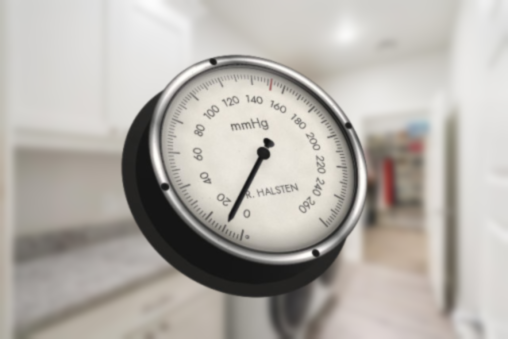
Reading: 10; mmHg
